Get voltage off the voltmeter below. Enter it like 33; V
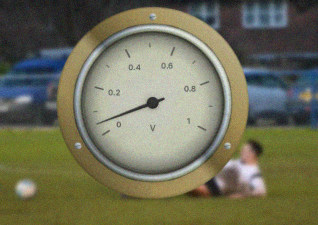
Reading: 0.05; V
